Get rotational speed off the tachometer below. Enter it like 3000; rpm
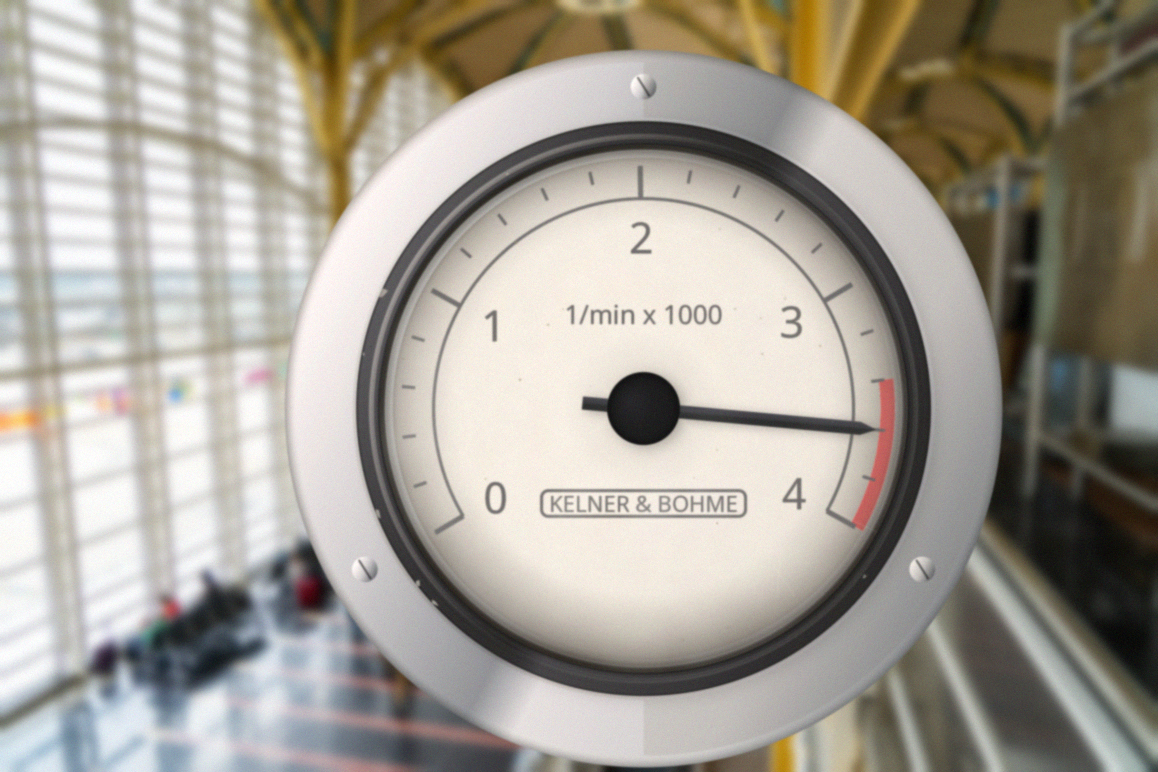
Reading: 3600; rpm
